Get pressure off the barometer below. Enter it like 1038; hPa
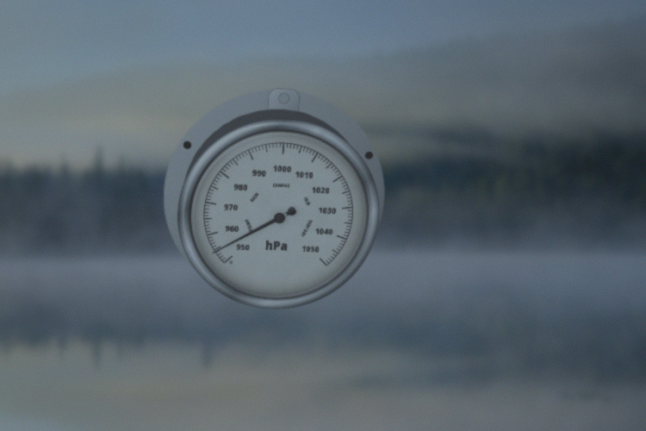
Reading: 955; hPa
